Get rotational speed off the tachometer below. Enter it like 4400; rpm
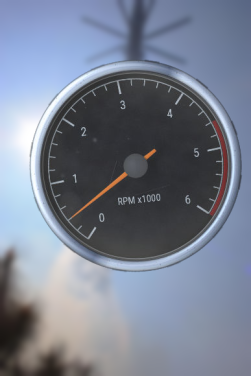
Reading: 400; rpm
